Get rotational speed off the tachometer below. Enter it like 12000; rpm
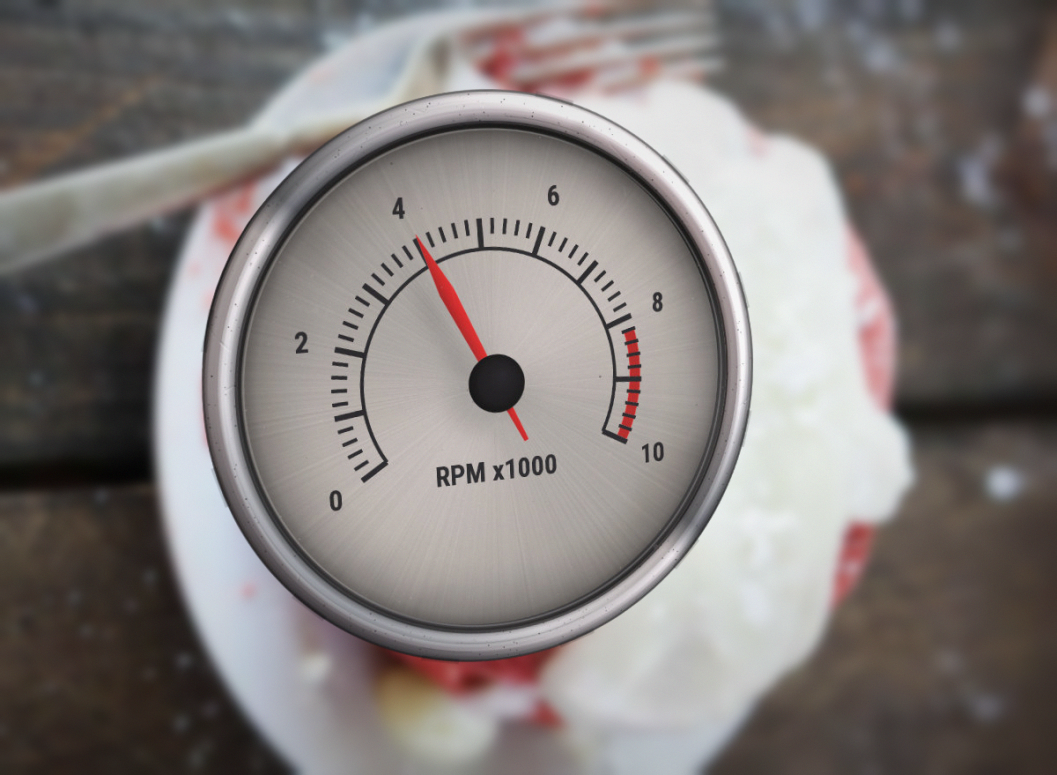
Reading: 4000; rpm
